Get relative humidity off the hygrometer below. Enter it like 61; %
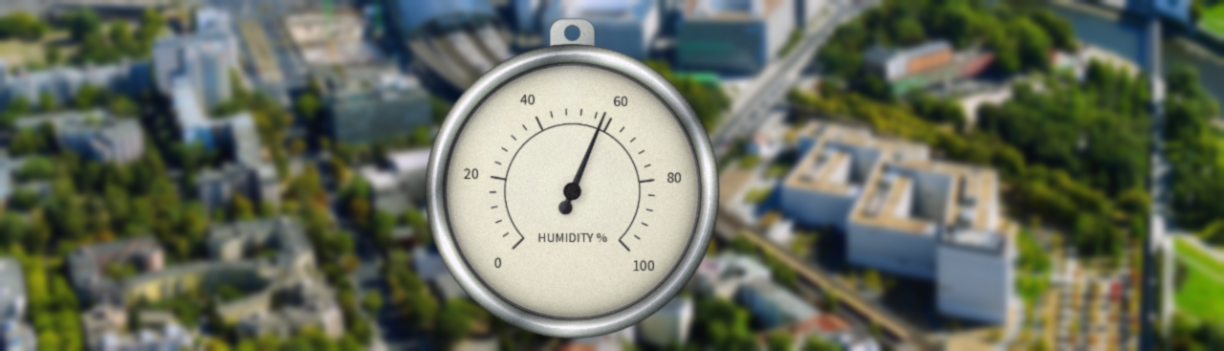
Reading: 58; %
